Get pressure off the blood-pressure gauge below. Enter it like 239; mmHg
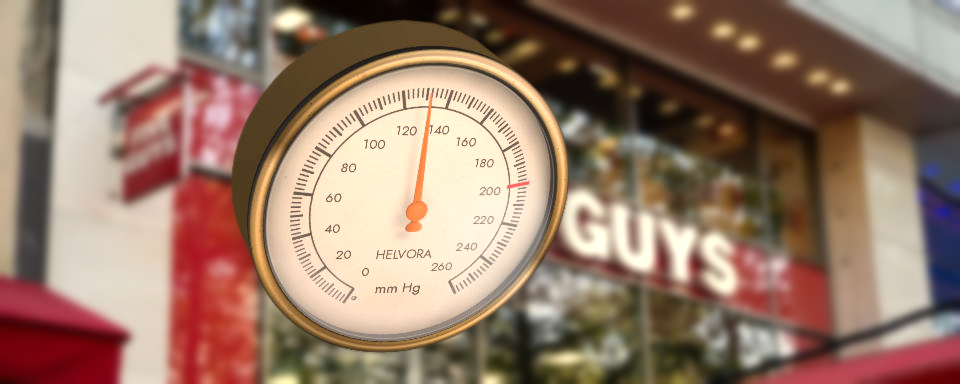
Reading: 130; mmHg
